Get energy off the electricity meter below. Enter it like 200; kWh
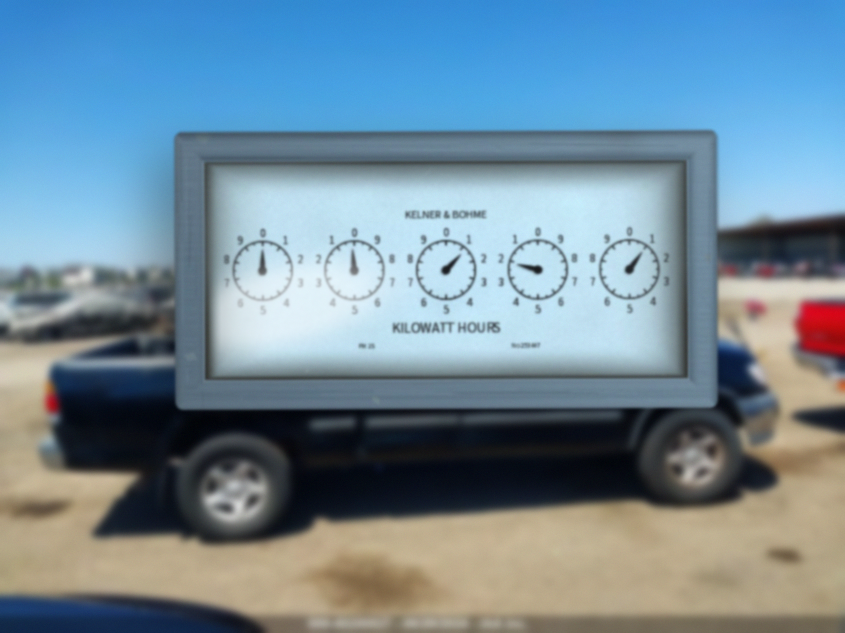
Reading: 121; kWh
